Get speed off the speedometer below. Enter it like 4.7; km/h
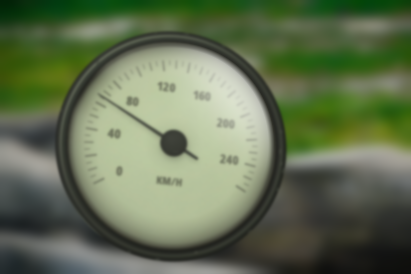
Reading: 65; km/h
